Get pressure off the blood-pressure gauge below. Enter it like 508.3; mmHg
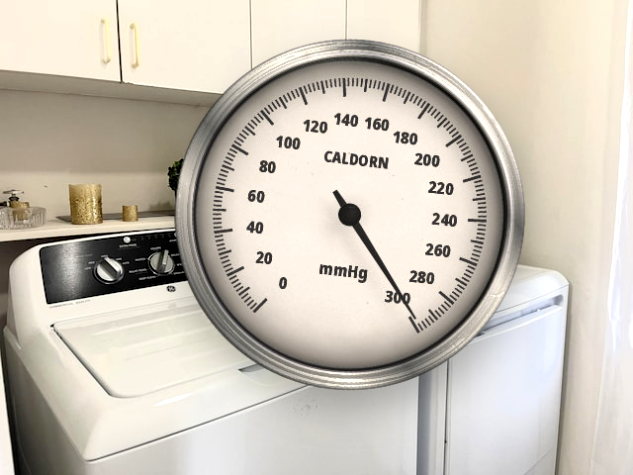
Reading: 298; mmHg
